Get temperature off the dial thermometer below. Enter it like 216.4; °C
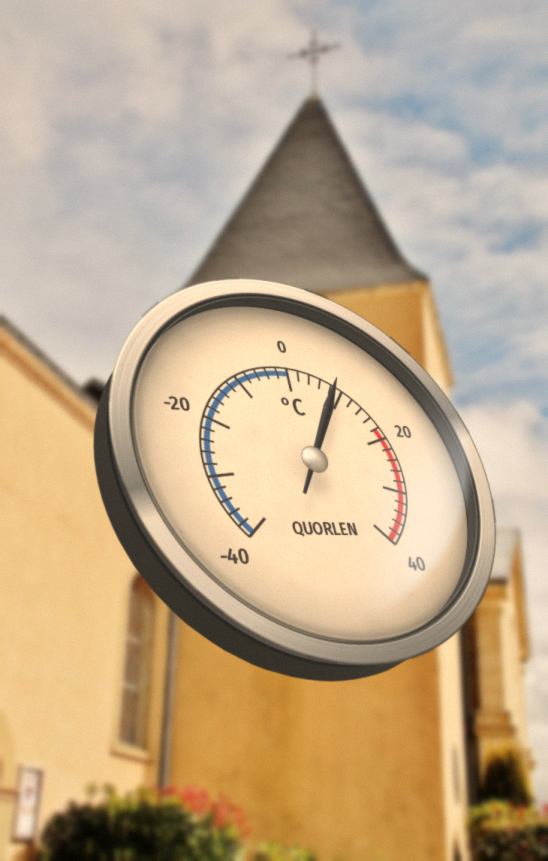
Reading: 8; °C
